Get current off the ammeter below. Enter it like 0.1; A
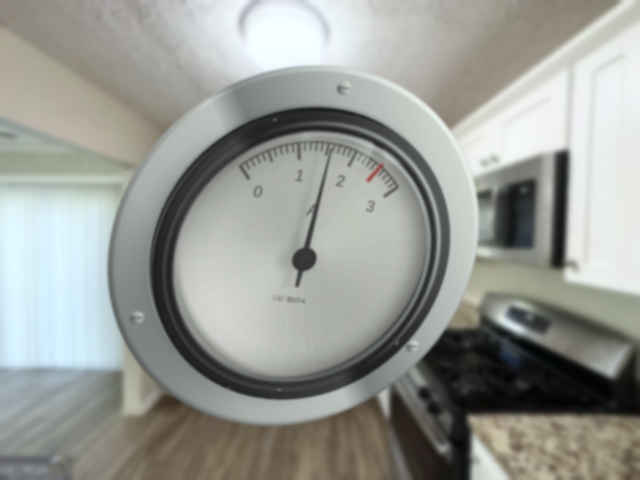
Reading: 1.5; A
